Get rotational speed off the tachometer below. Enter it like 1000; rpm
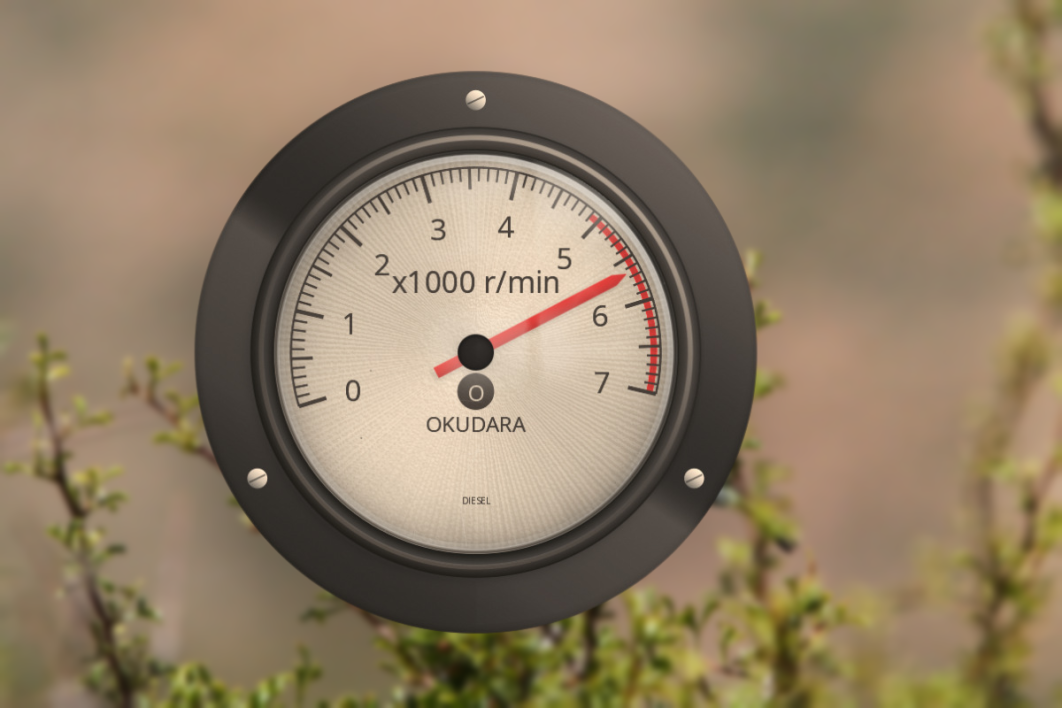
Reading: 5650; rpm
